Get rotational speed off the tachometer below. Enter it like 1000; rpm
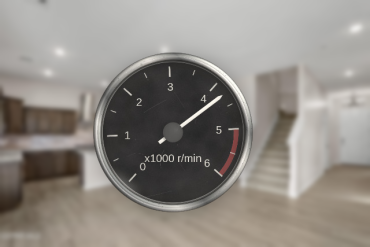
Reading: 4250; rpm
